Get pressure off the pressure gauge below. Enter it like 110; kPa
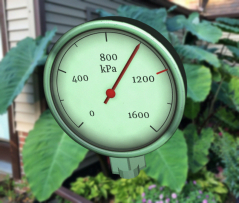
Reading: 1000; kPa
